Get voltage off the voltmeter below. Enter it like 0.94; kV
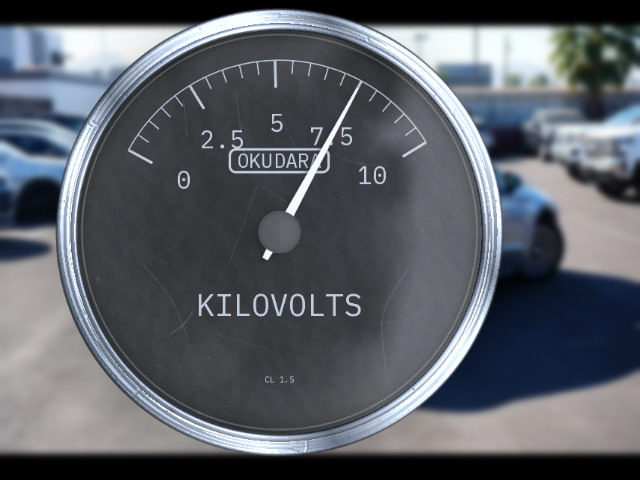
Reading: 7.5; kV
